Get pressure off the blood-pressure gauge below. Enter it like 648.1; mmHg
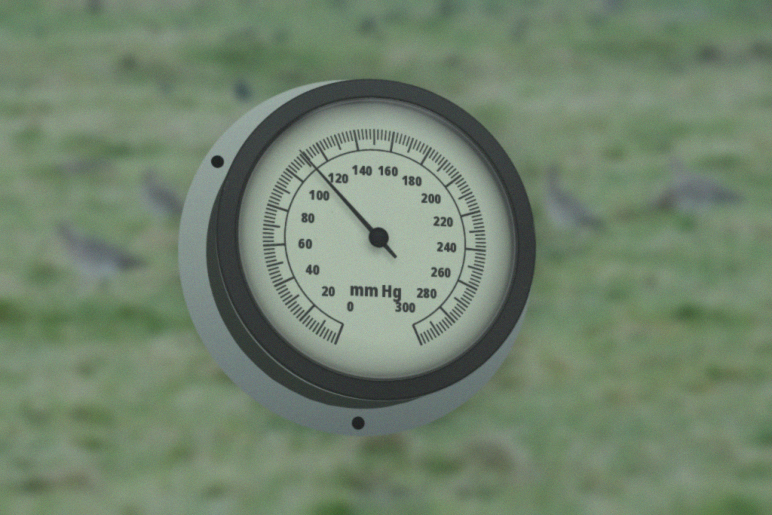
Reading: 110; mmHg
